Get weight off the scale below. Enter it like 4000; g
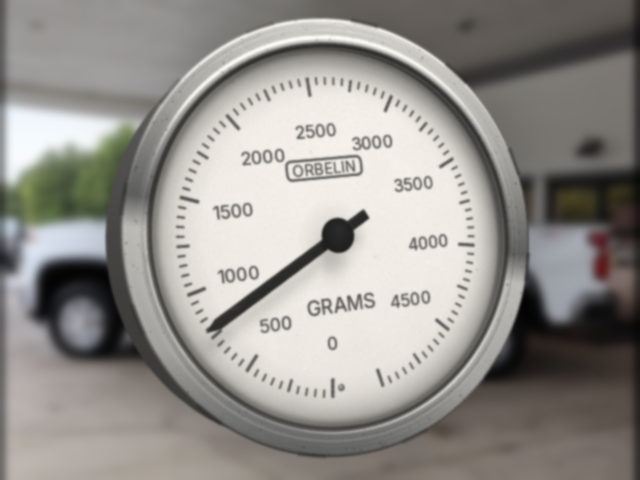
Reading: 800; g
